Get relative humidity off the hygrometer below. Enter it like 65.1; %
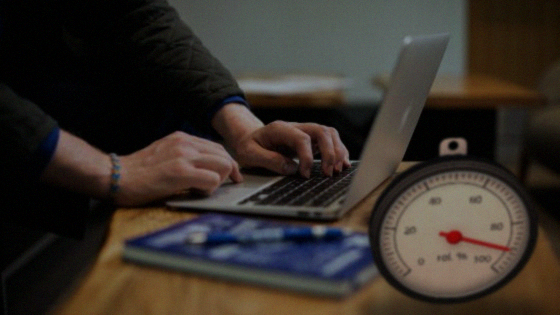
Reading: 90; %
